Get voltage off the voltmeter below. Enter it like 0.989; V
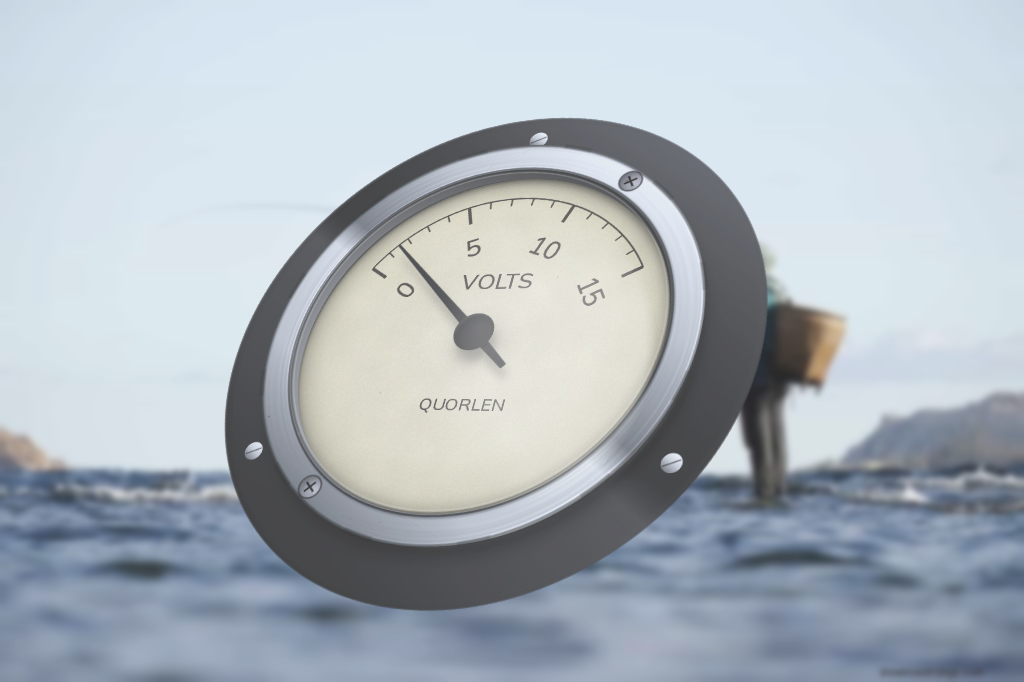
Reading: 1.5; V
